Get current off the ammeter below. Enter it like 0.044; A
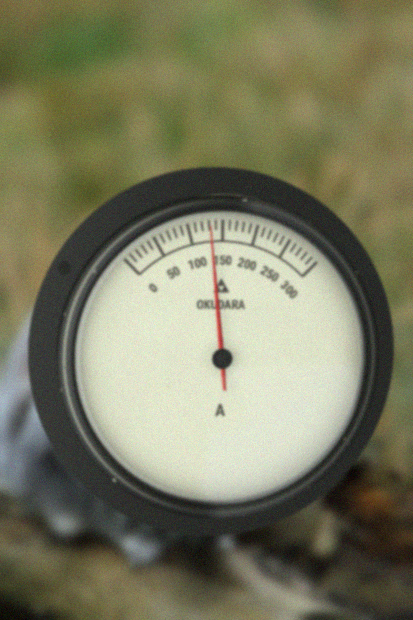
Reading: 130; A
